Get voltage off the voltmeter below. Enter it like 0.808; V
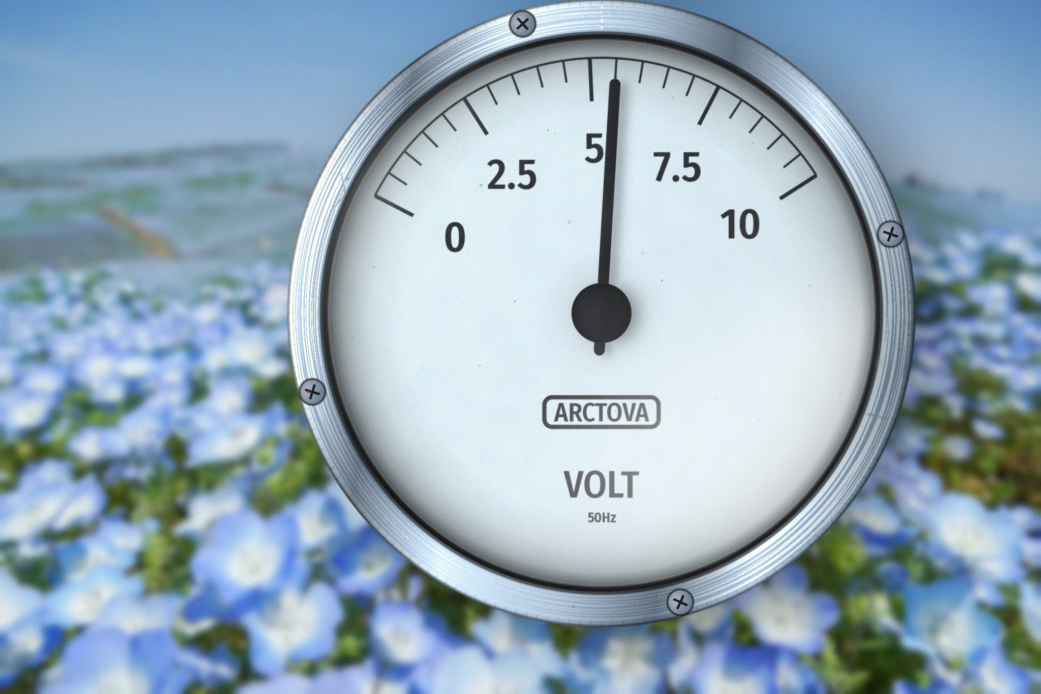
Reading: 5.5; V
